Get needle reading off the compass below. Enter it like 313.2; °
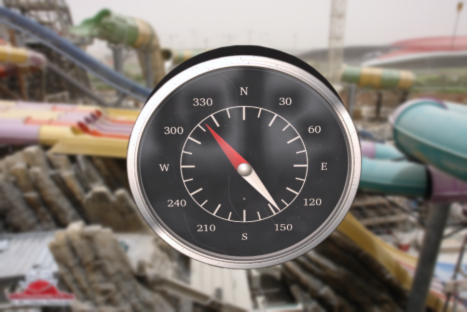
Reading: 322.5; °
